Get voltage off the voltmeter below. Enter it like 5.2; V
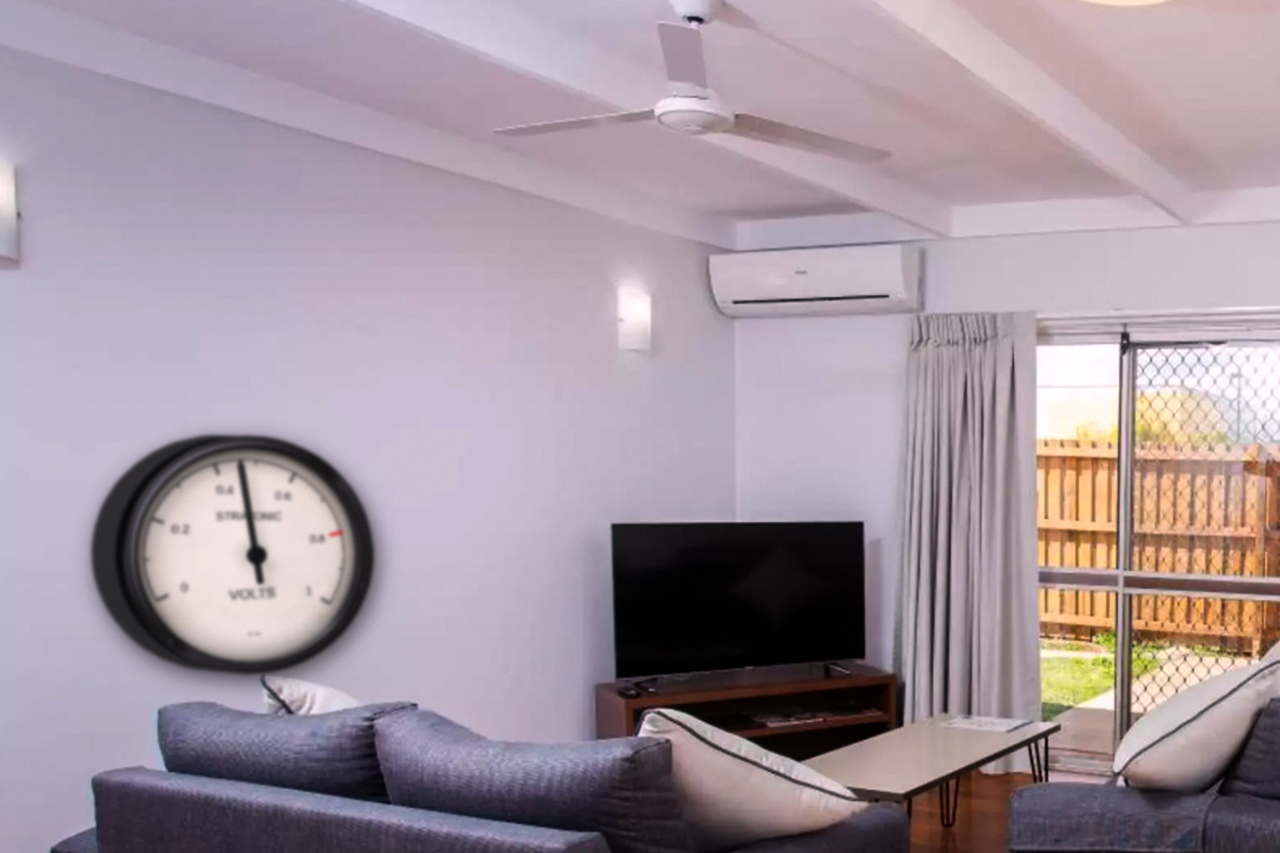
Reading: 0.45; V
